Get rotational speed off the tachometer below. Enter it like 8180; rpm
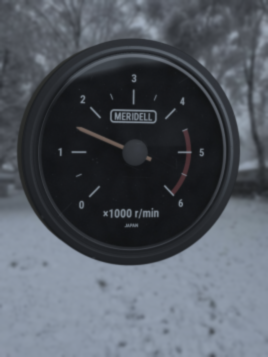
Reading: 1500; rpm
